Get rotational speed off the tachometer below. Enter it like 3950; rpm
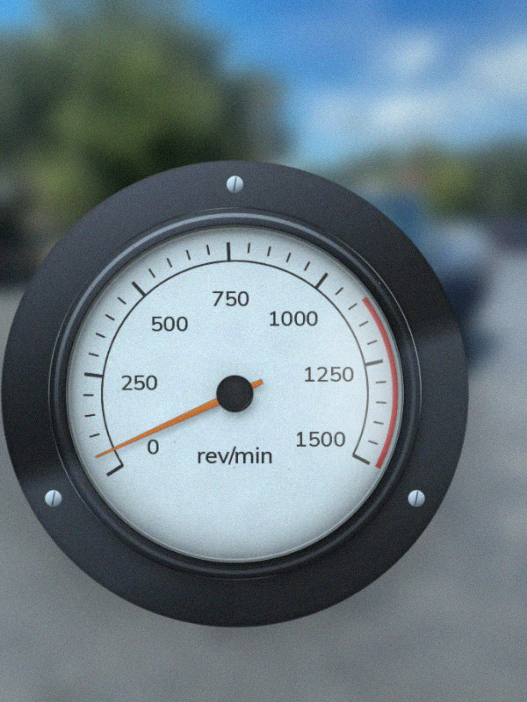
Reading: 50; rpm
